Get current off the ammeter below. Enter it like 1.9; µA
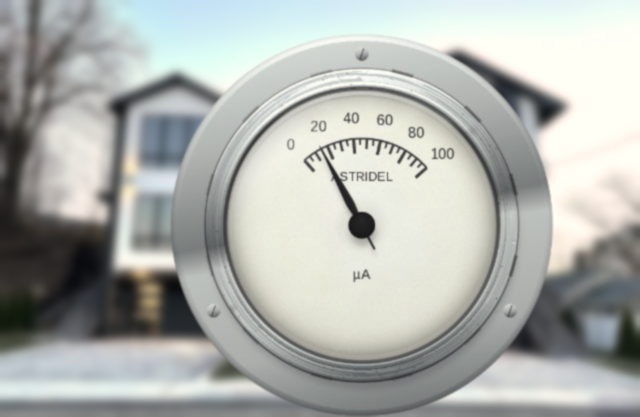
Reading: 15; µA
